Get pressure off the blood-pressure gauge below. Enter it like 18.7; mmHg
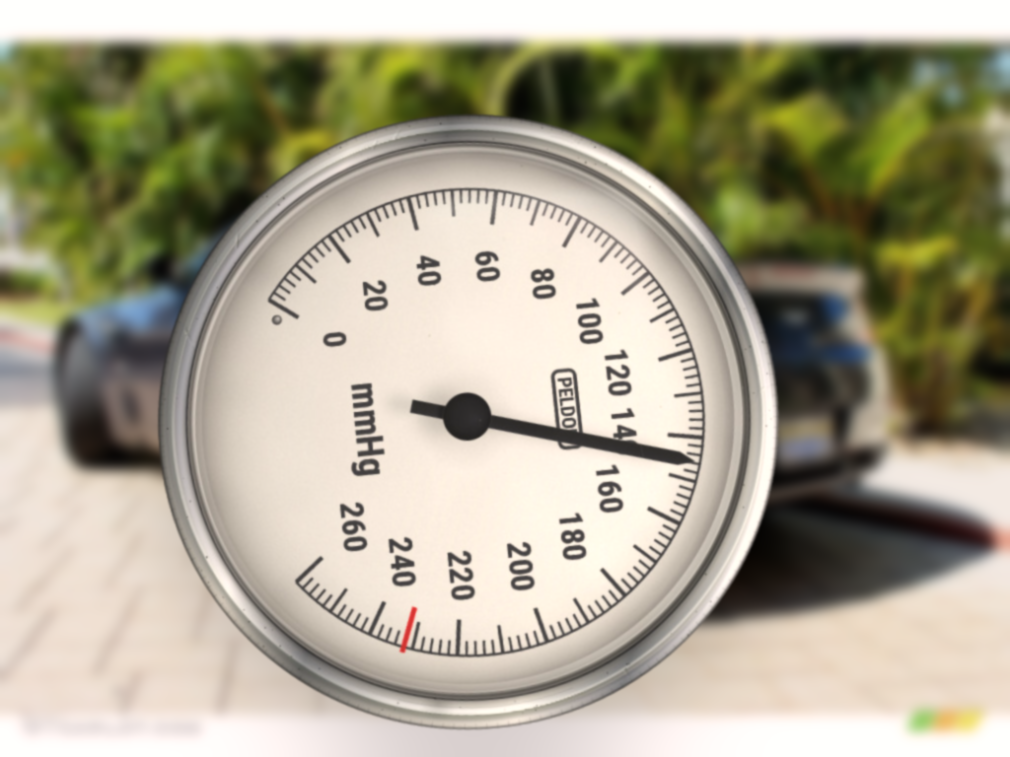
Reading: 146; mmHg
